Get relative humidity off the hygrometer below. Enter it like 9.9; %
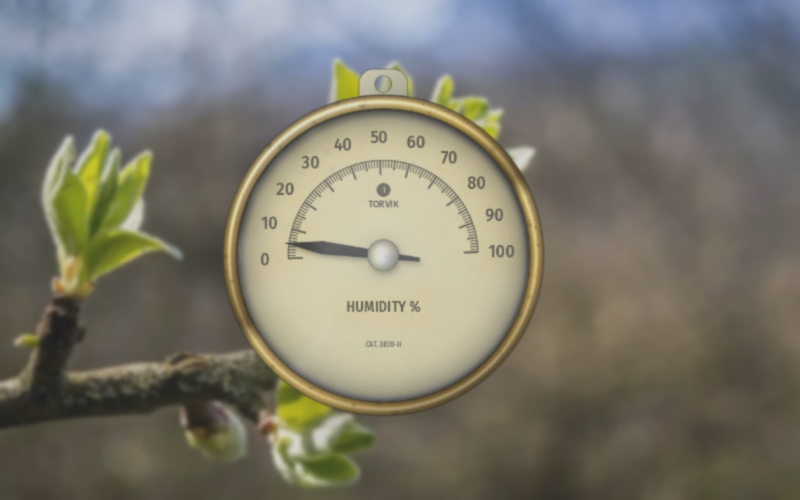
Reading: 5; %
